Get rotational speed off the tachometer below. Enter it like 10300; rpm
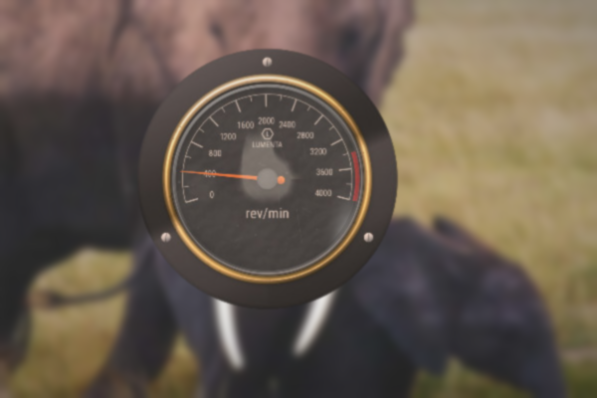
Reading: 400; rpm
